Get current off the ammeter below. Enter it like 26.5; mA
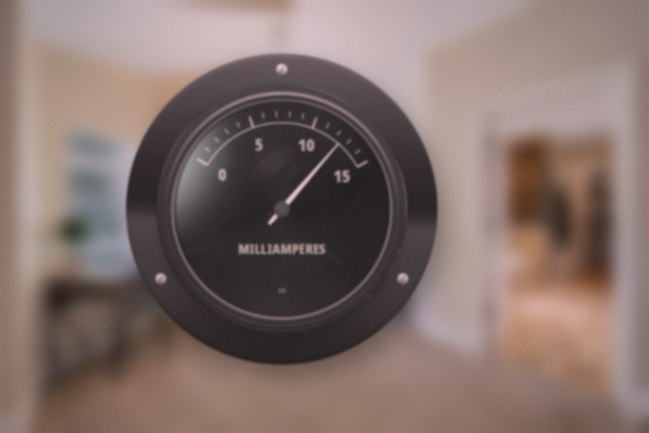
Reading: 12.5; mA
